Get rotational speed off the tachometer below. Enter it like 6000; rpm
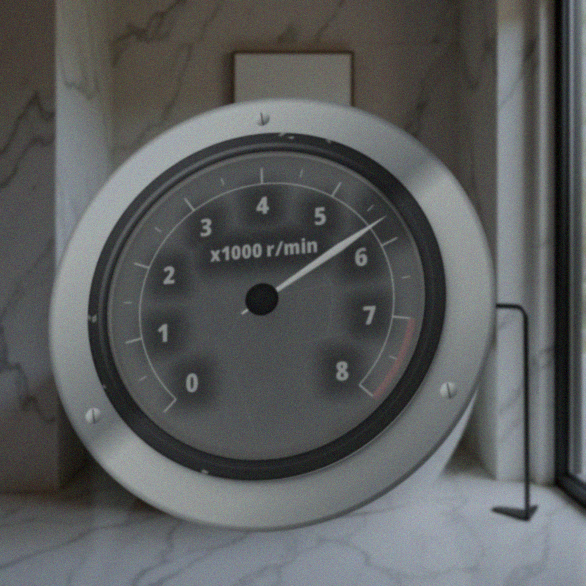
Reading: 5750; rpm
